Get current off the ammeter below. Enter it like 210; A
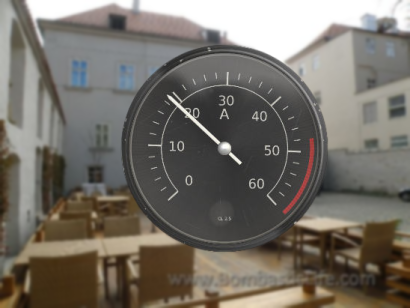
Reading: 19; A
